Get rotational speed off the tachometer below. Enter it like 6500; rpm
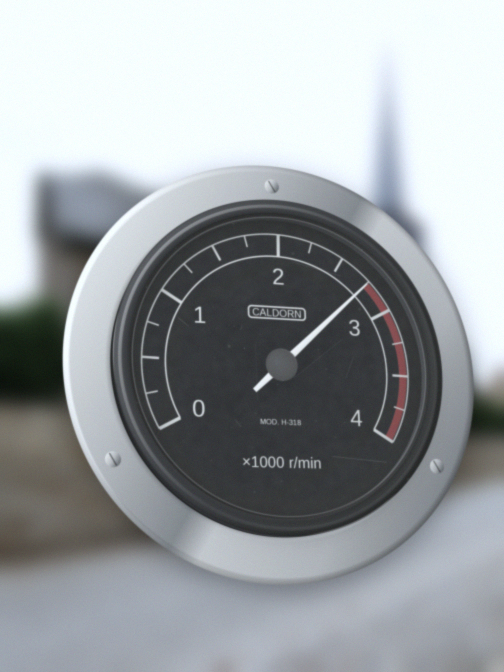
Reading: 2750; rpm
